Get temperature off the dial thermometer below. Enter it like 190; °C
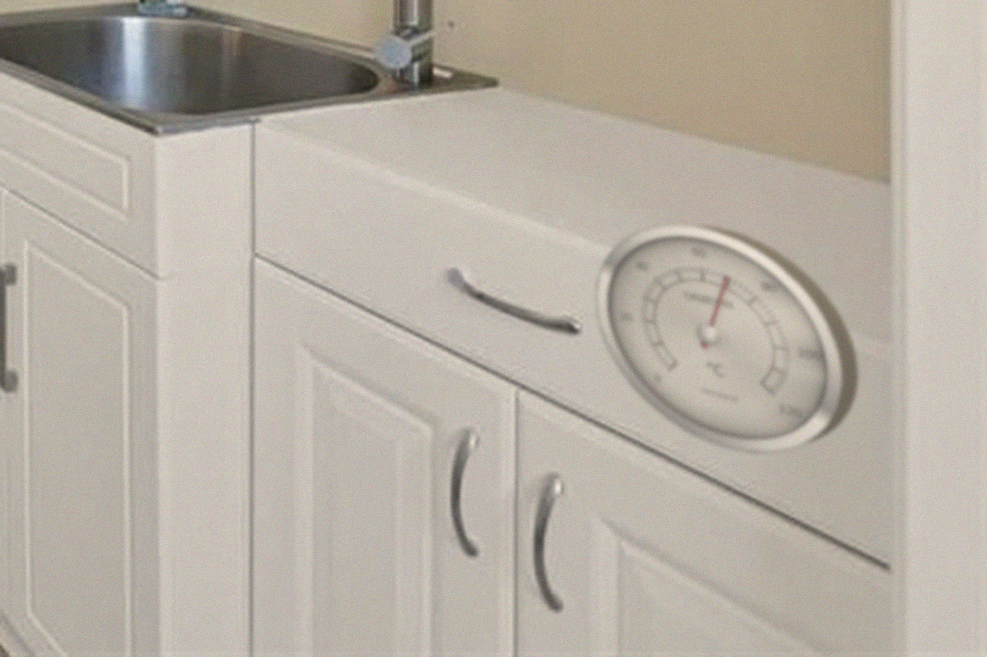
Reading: 70; °C
